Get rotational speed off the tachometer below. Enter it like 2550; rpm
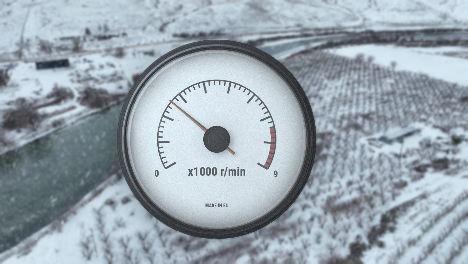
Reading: 2600; rpm
